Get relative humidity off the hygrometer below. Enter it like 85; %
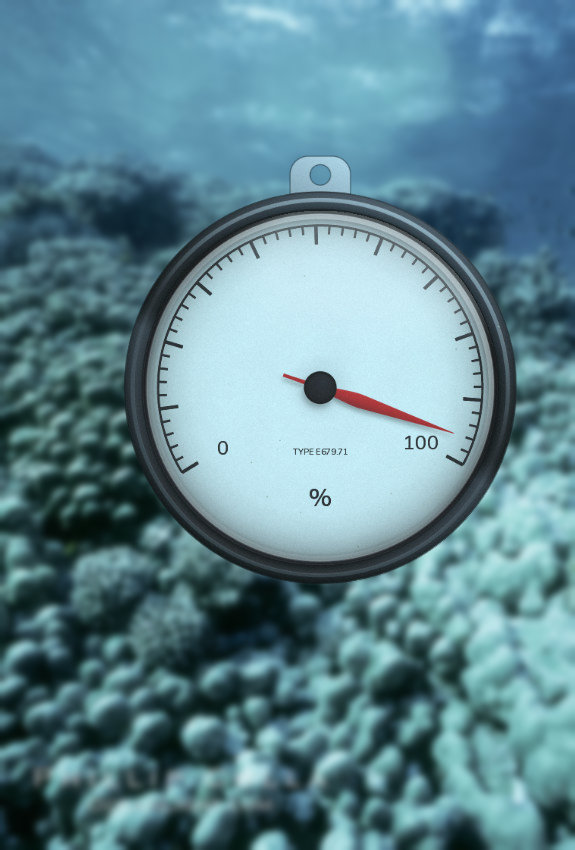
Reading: 96; %
